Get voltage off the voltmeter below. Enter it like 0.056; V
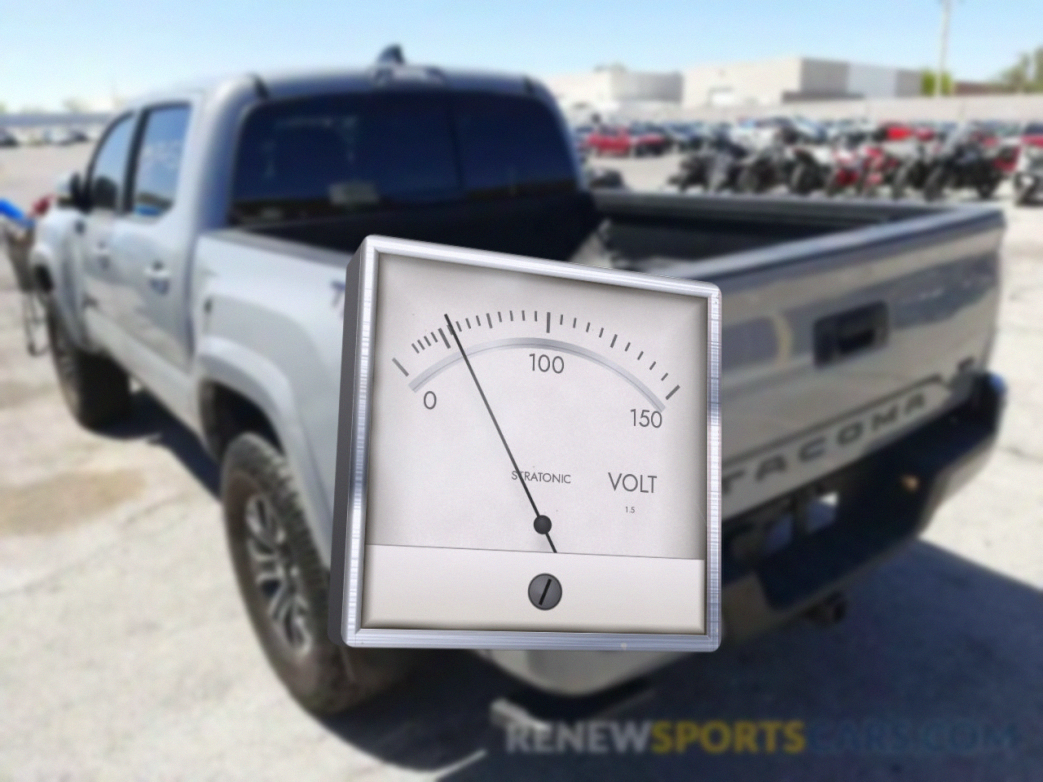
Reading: 55; V
